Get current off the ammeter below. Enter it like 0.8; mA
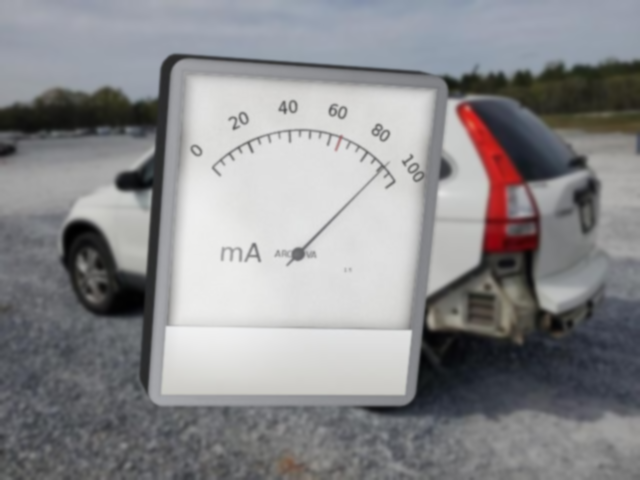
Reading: 90; mA
